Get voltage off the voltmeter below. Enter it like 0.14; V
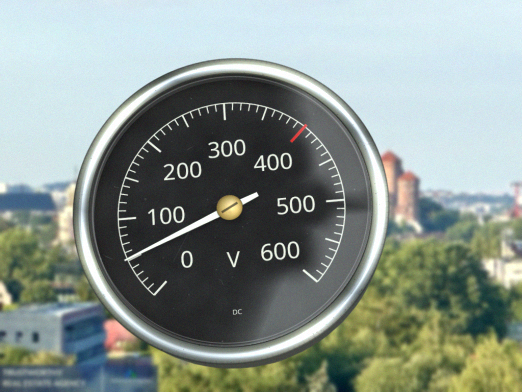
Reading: 50; V
